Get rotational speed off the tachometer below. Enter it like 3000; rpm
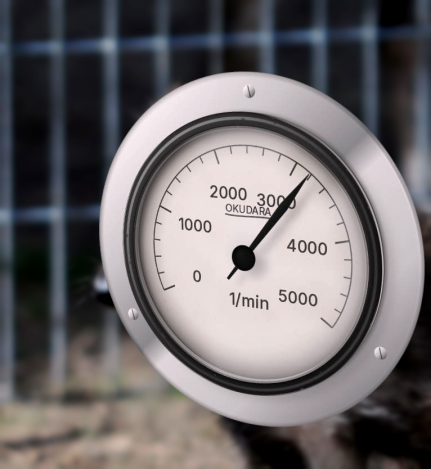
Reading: 3200; rpm
